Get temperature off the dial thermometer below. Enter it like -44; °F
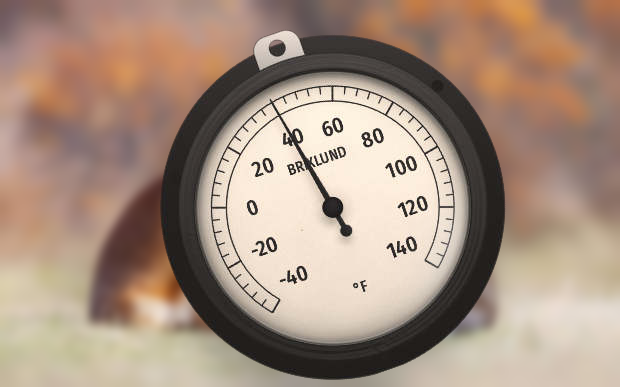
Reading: 40; °F
